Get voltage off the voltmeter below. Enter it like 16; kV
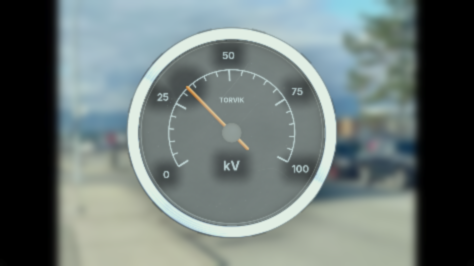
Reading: 32.5; kV
